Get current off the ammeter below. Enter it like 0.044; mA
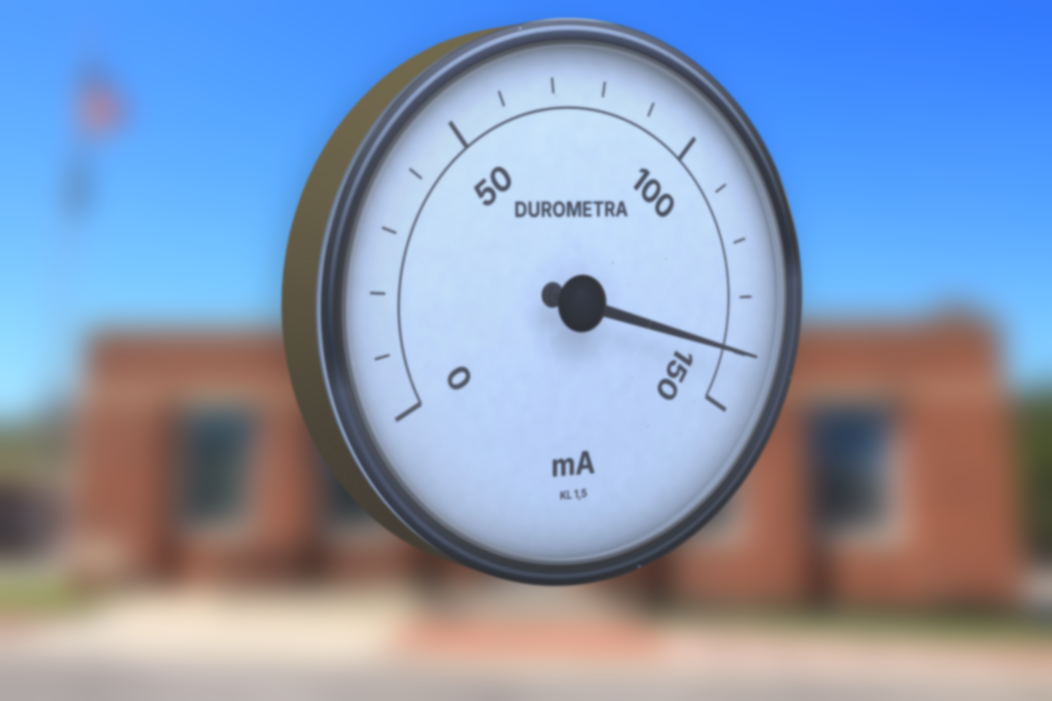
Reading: 140; mA
